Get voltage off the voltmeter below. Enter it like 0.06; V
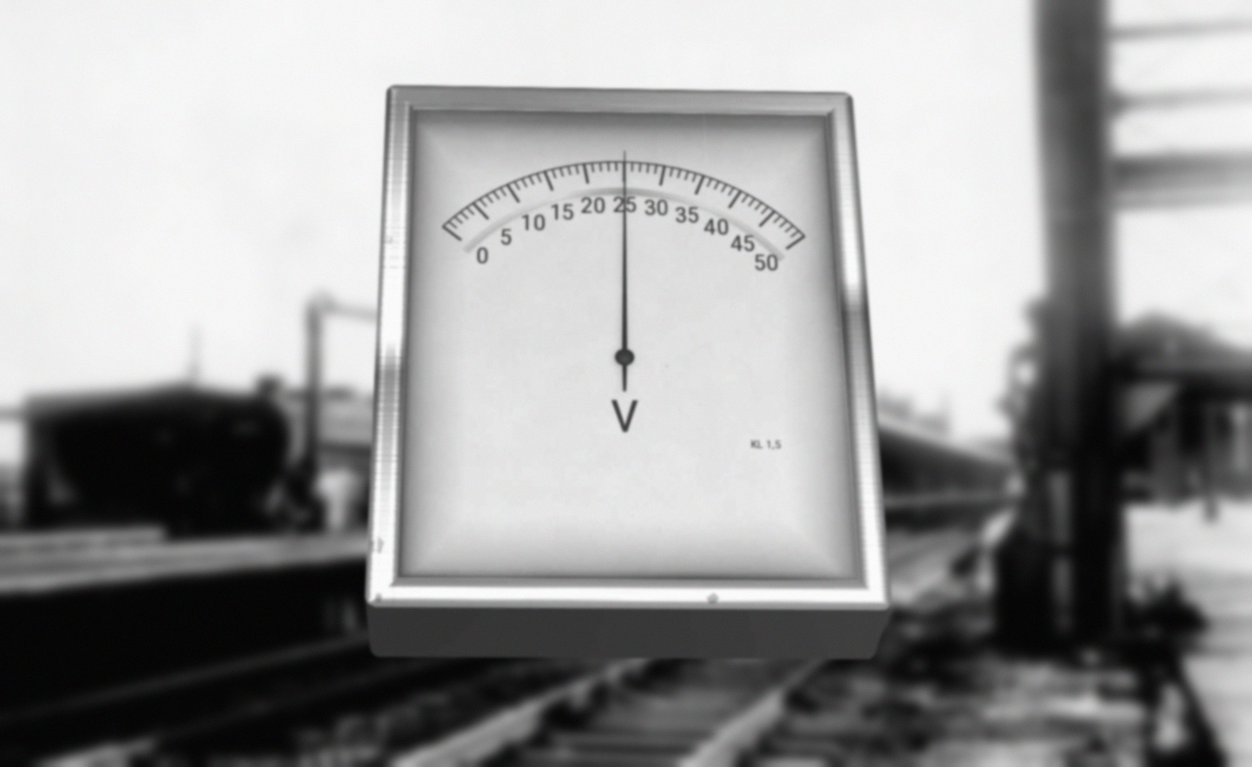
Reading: 25; V
